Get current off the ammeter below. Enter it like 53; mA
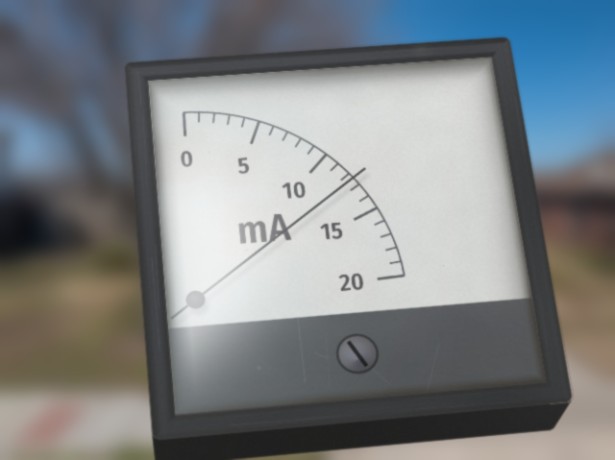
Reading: 12.5; mA
